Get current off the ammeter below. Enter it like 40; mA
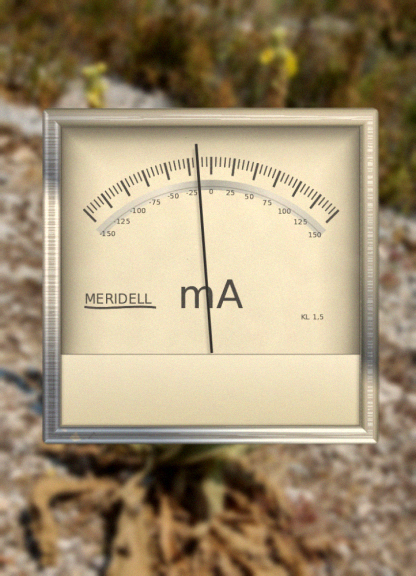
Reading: -15; mA
